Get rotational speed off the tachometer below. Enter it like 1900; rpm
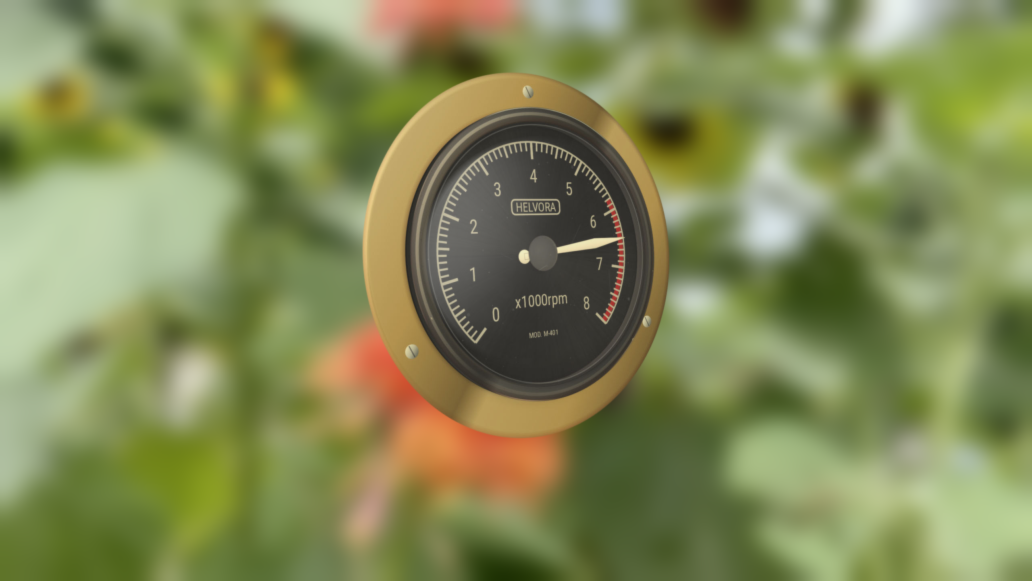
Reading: 6500; rpm
